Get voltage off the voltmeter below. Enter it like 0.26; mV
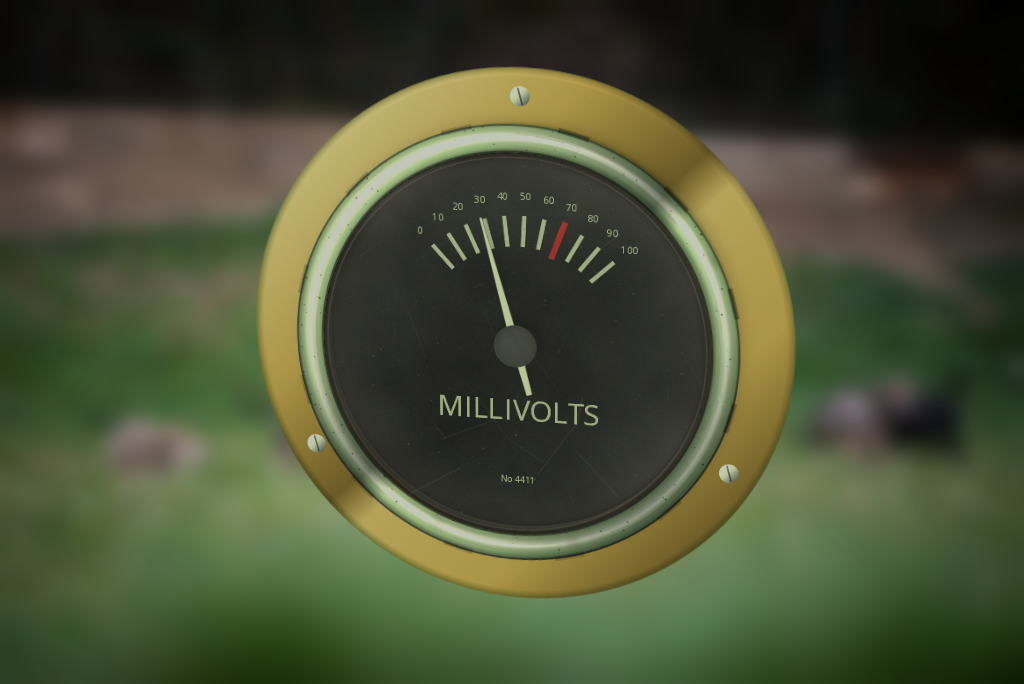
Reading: 30; mV
